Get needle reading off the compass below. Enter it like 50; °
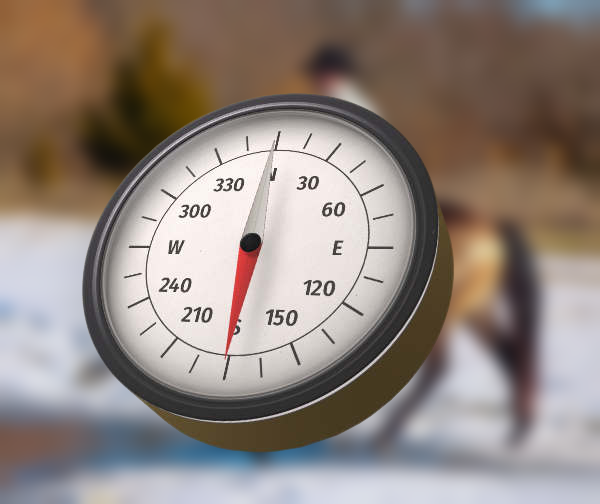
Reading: 180; °
